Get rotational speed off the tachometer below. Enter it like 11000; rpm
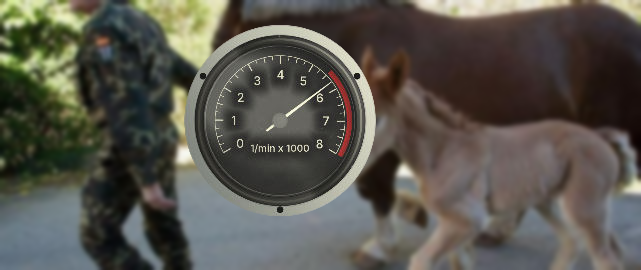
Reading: 5750; rpm
